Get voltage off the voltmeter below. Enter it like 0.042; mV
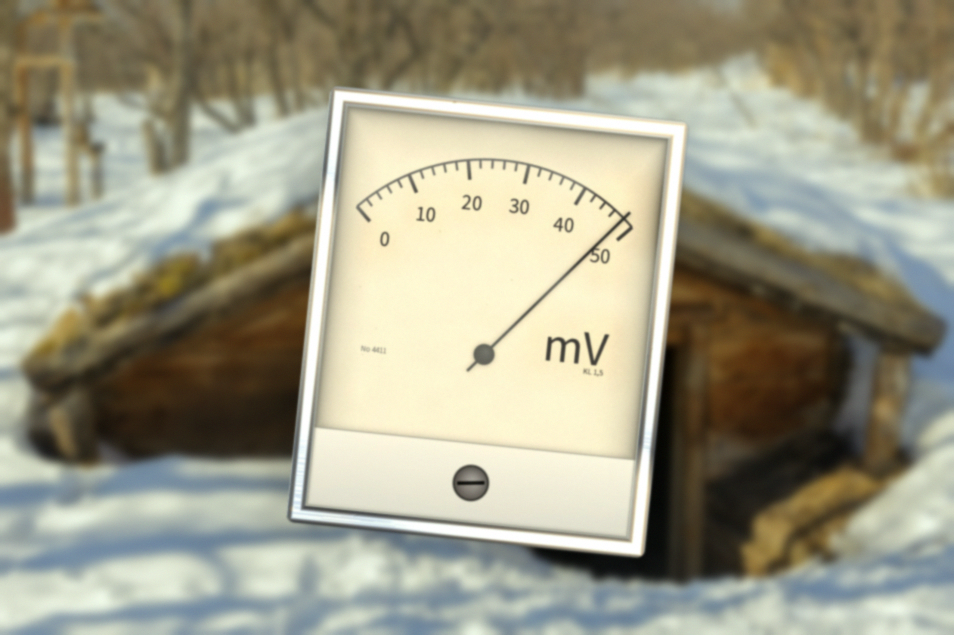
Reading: 48; mV
